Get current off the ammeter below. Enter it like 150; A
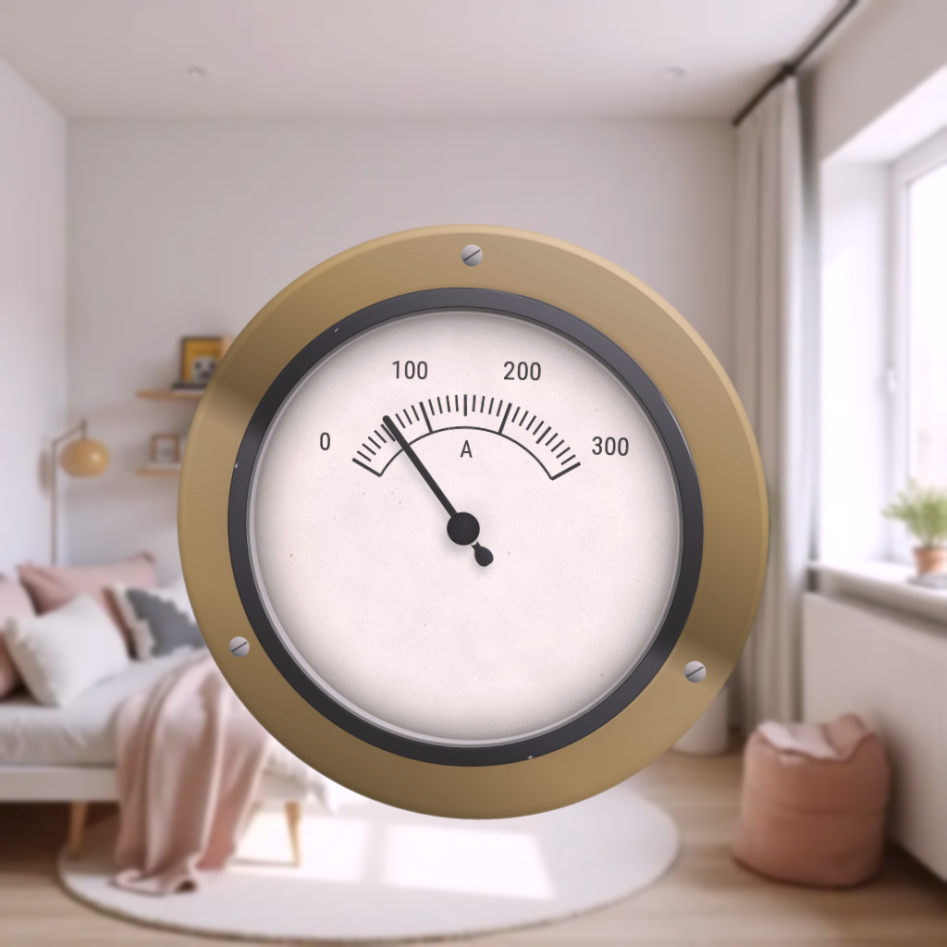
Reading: 60; A
